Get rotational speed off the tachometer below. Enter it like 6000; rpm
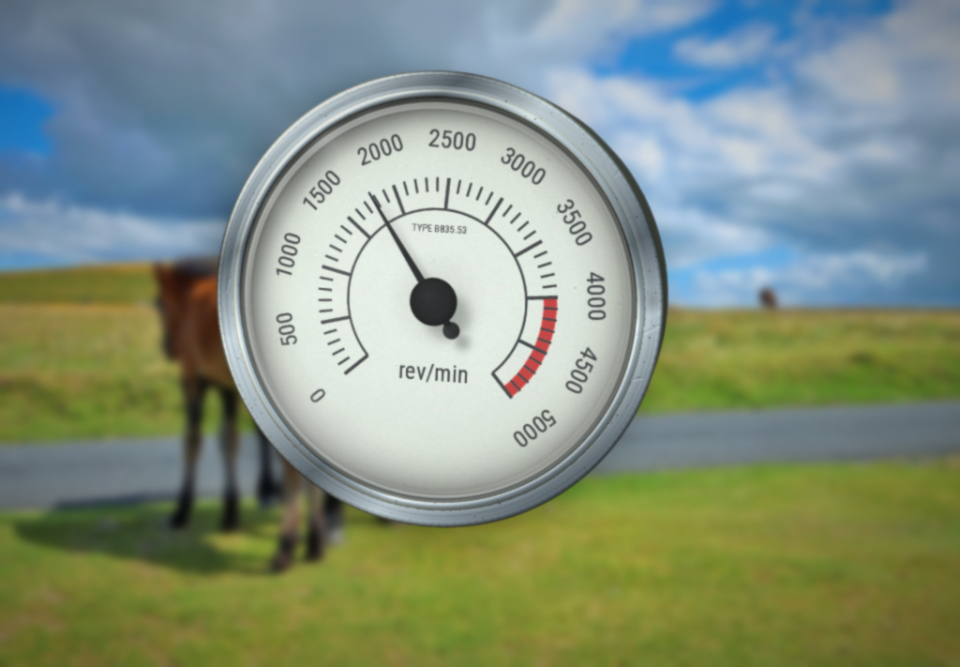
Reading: 1800; rpm
